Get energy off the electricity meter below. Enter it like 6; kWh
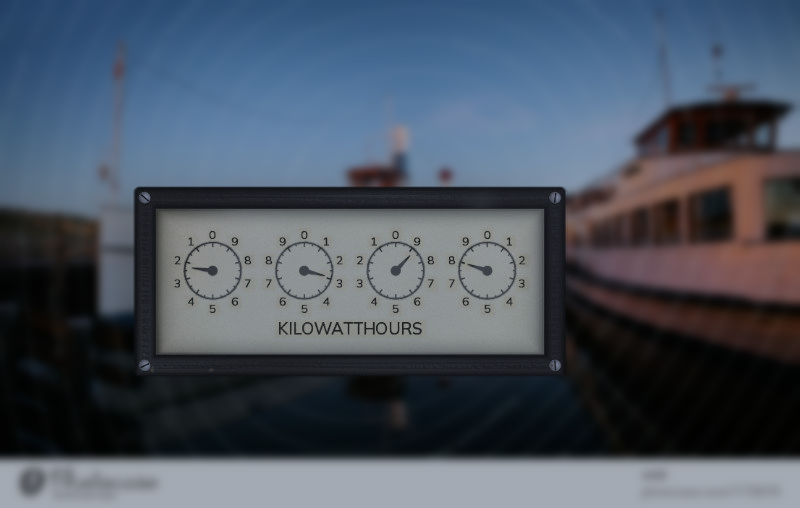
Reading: 2288; kWh
